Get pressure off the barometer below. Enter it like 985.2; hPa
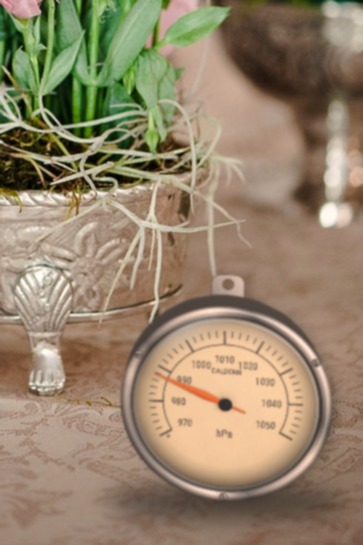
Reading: 988; hPa
